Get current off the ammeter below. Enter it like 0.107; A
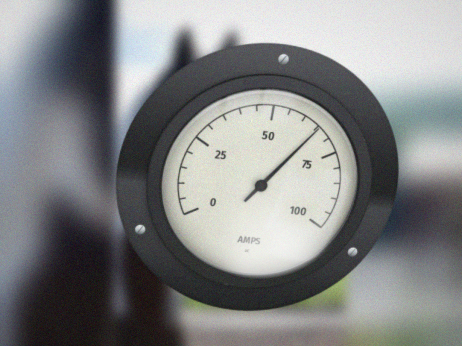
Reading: 65; A
